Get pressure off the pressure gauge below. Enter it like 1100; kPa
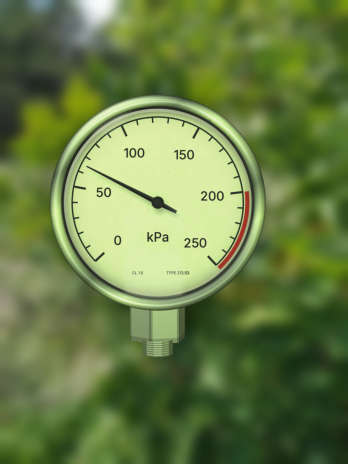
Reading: 65; kPa
